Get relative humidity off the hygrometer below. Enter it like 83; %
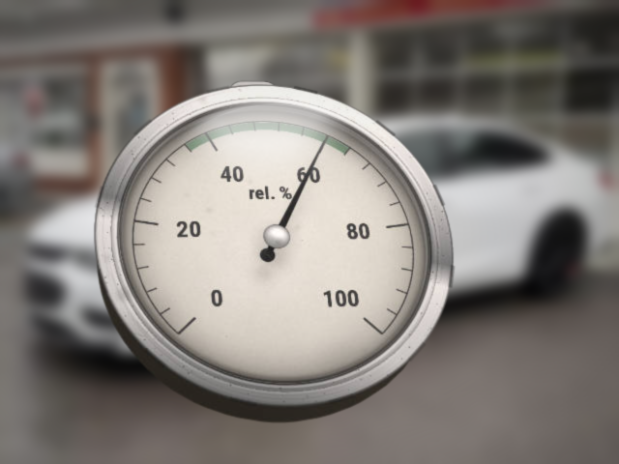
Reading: 60; %
